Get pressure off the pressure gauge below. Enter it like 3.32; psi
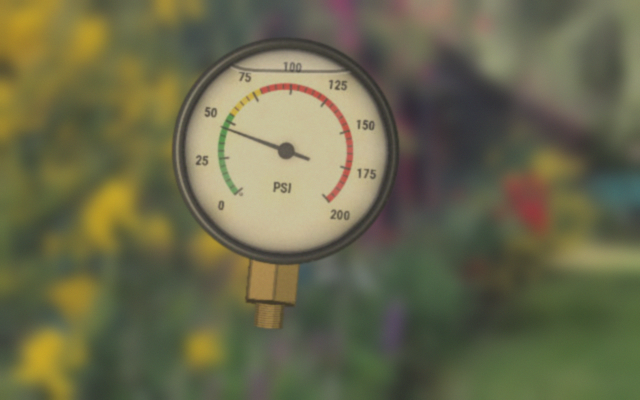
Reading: 45; psi
